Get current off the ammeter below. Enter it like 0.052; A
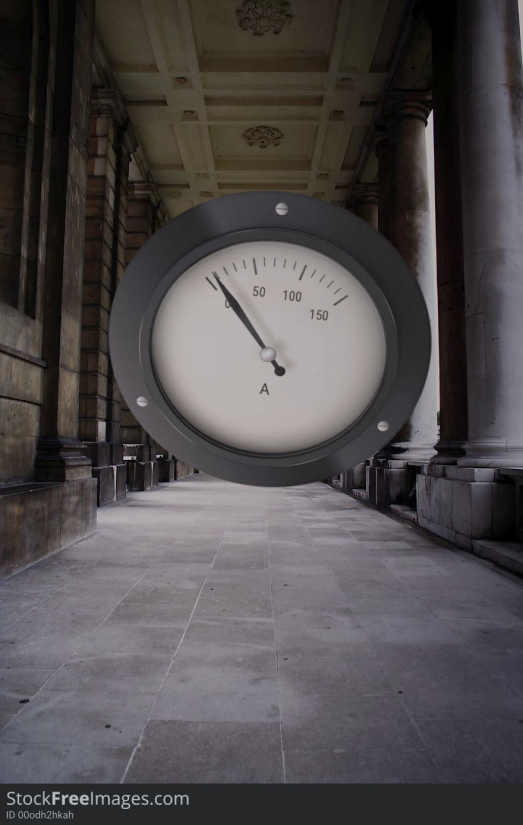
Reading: 10; A
